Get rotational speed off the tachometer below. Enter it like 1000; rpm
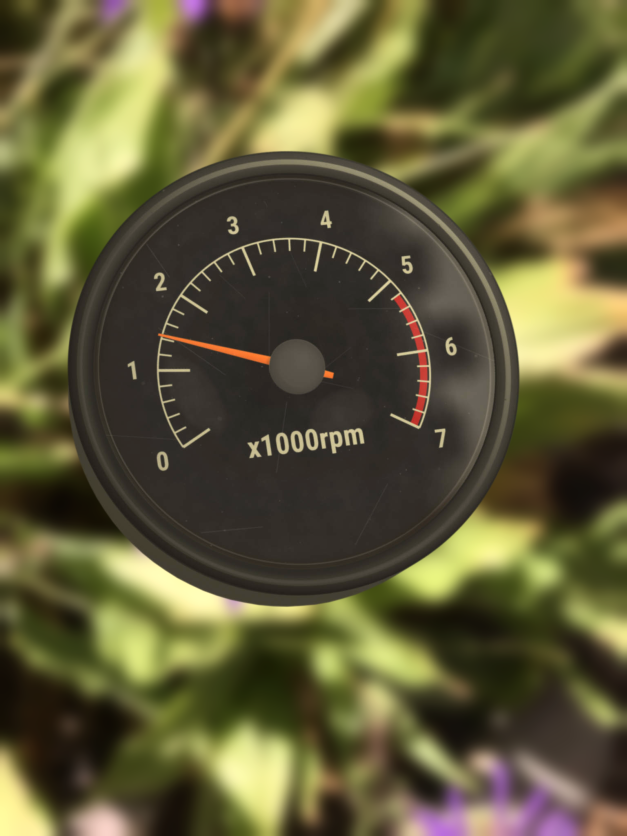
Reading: 1400; rpm
